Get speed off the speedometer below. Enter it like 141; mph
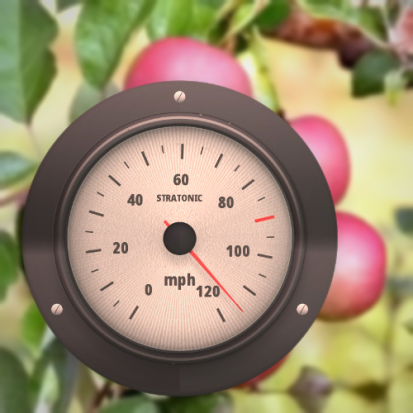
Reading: 115; mph
